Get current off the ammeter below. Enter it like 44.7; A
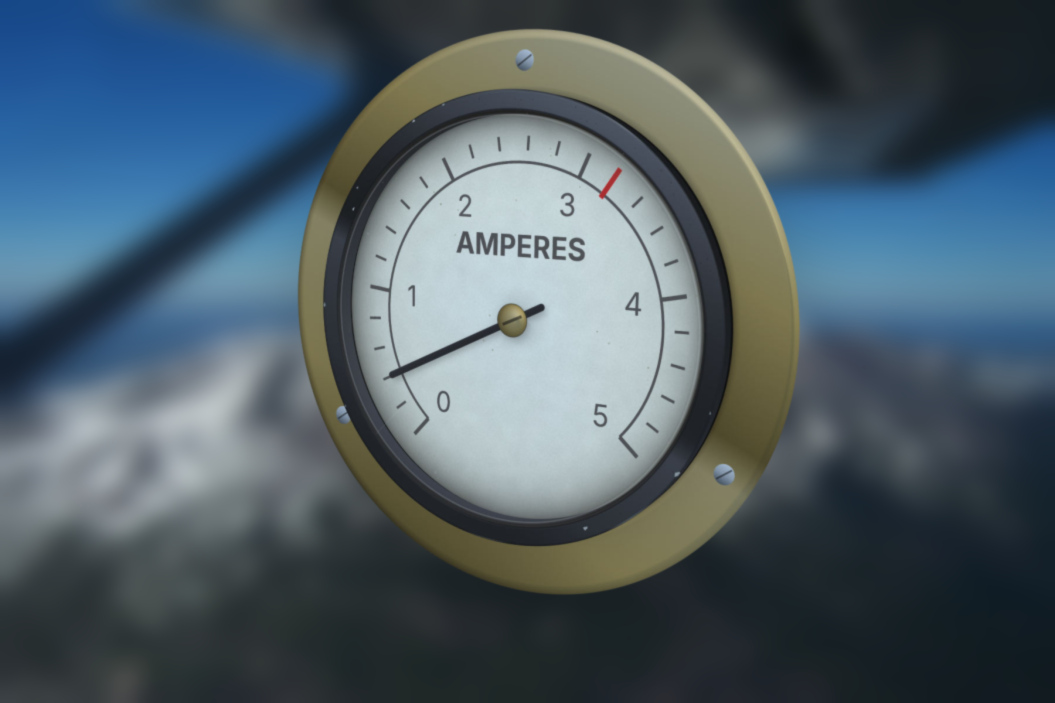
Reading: 0.4; A
